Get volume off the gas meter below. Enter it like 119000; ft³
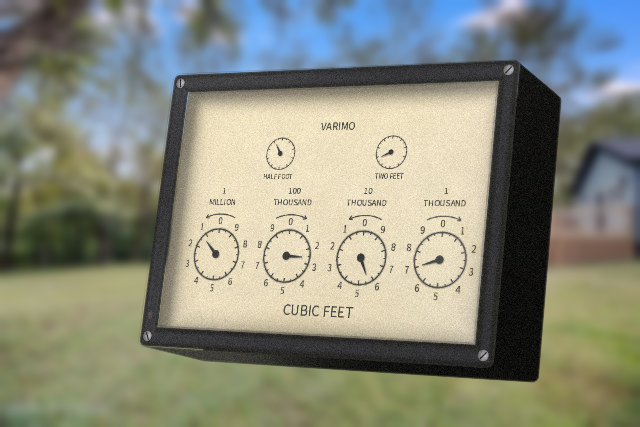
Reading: 125700; ft³
